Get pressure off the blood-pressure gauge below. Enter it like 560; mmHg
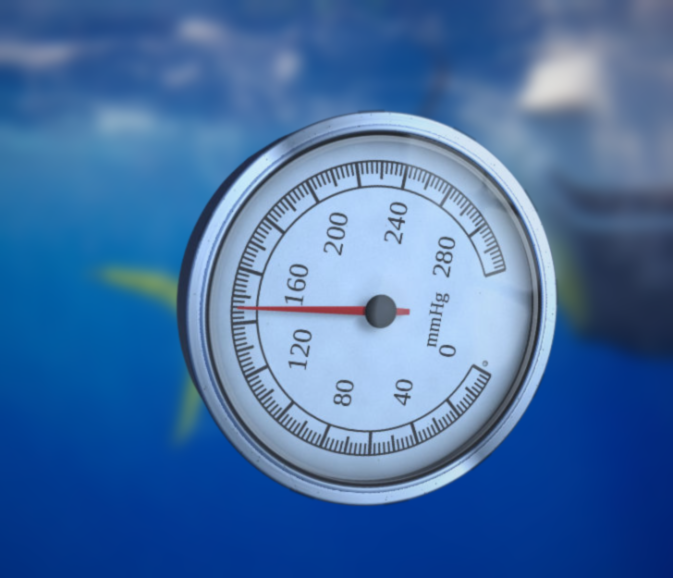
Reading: 146; mmHg
